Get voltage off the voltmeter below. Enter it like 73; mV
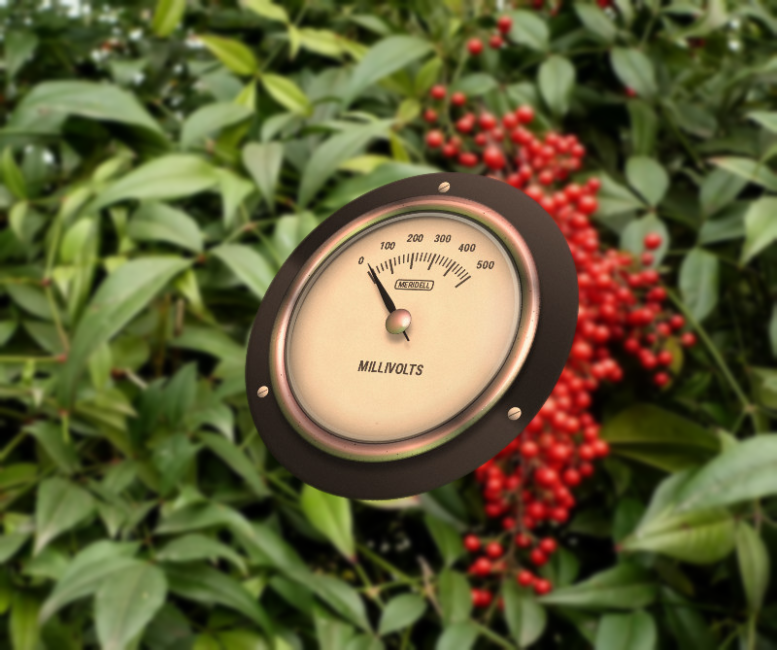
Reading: 20; mV
